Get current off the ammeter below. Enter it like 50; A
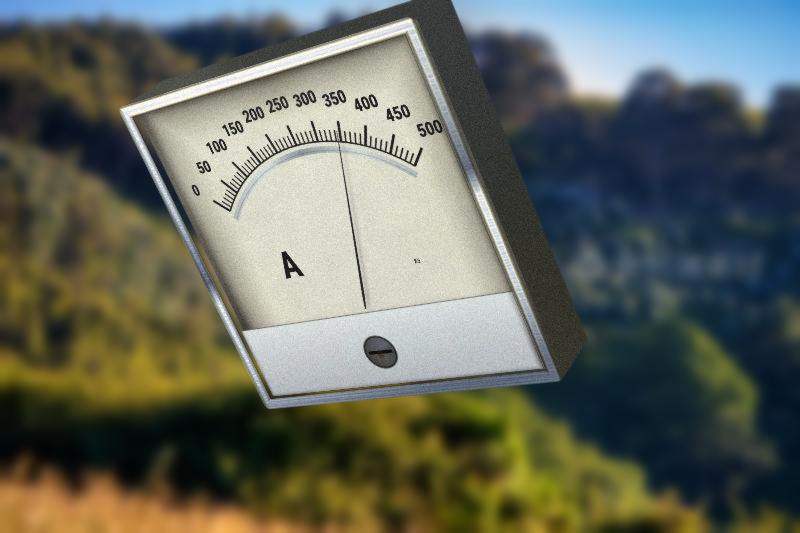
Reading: 350; A
